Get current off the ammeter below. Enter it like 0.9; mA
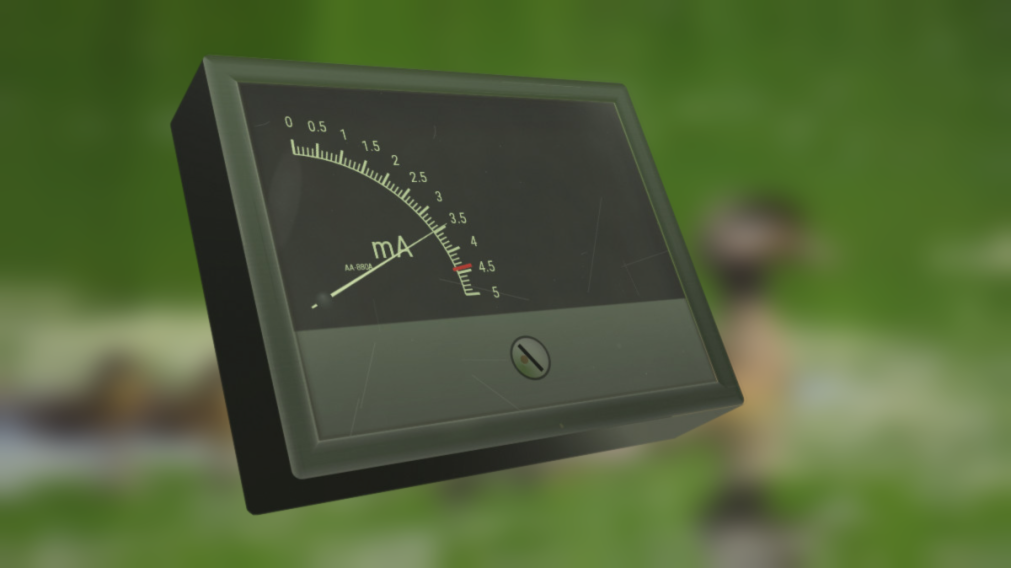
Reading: 3.5; mA
